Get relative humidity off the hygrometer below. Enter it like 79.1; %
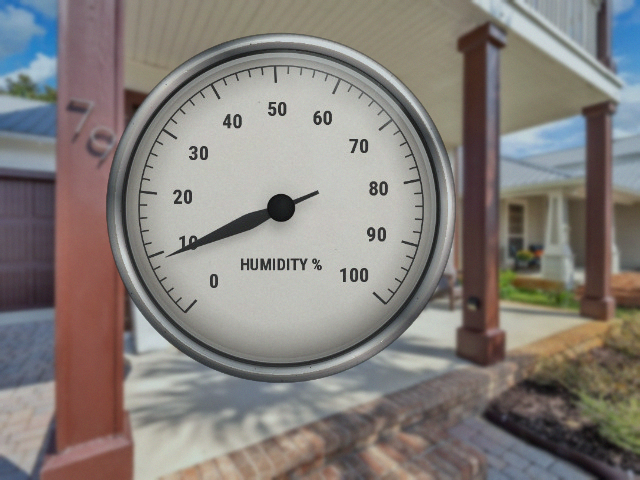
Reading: 9; %
